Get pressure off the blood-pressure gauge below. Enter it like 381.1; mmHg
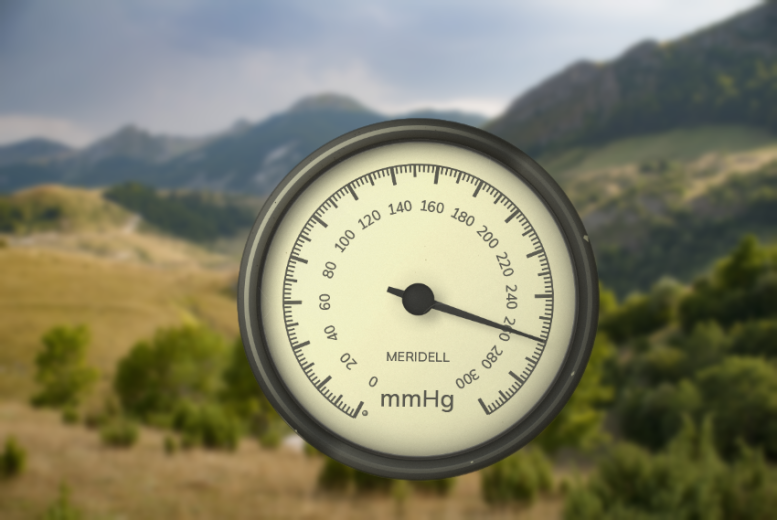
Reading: 260; mmHg
